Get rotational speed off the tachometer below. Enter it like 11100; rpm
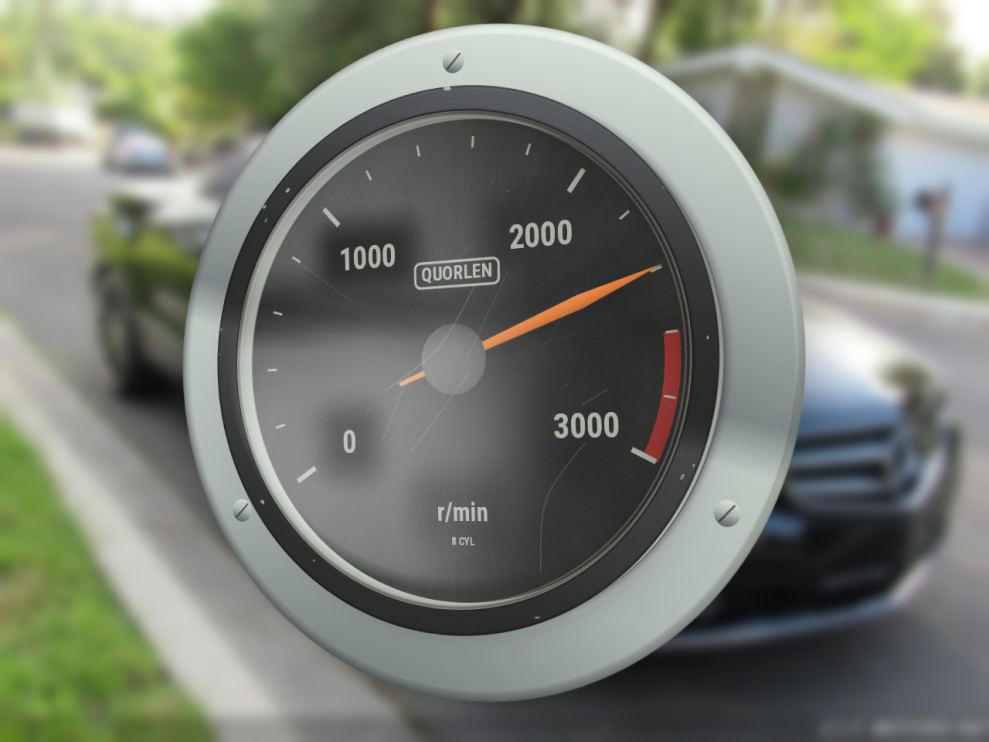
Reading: 2400; rpm
